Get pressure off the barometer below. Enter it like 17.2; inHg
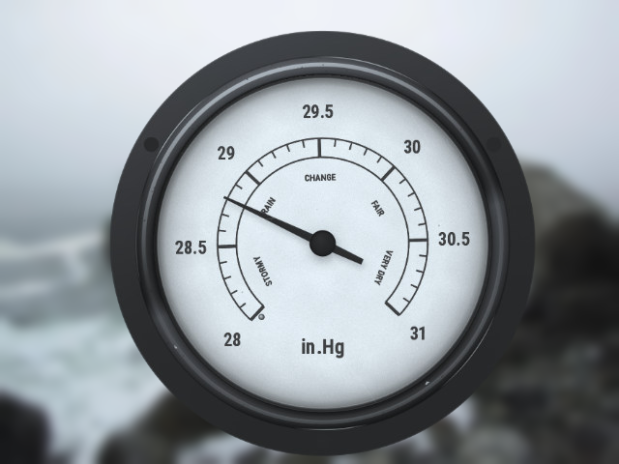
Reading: 28.8; inHg
